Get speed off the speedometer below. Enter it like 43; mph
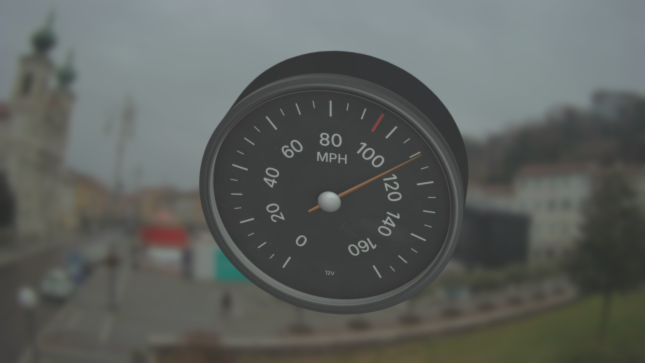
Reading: 110; mph
